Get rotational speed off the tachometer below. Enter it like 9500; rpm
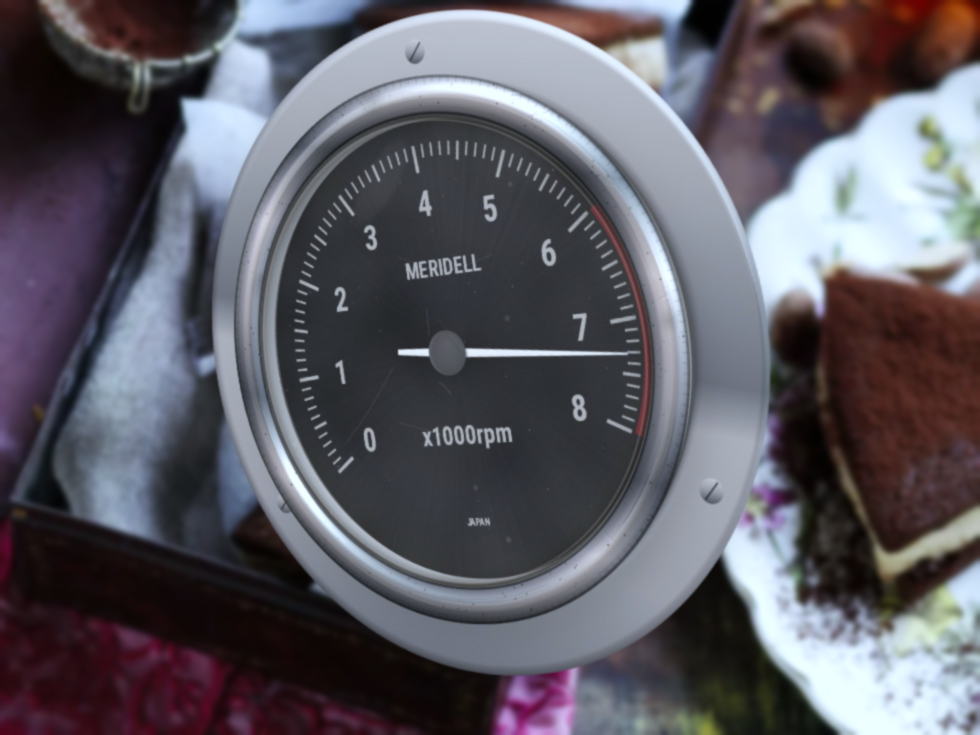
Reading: 7300; rpm
